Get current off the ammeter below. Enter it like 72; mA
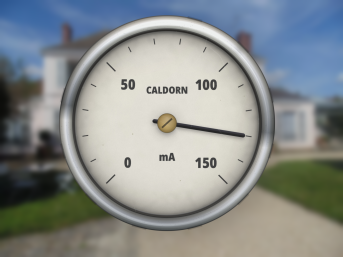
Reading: 130; mA
